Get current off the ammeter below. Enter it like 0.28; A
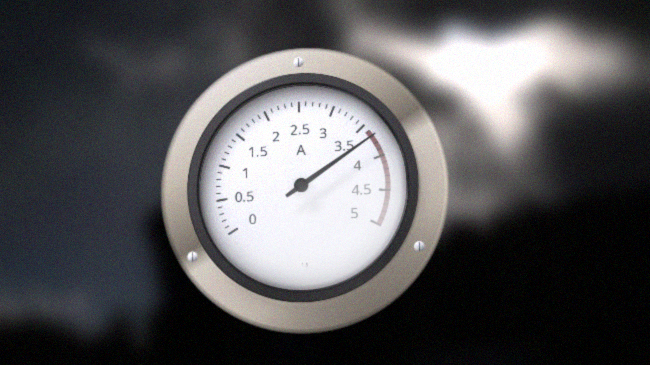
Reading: 3.7; A
